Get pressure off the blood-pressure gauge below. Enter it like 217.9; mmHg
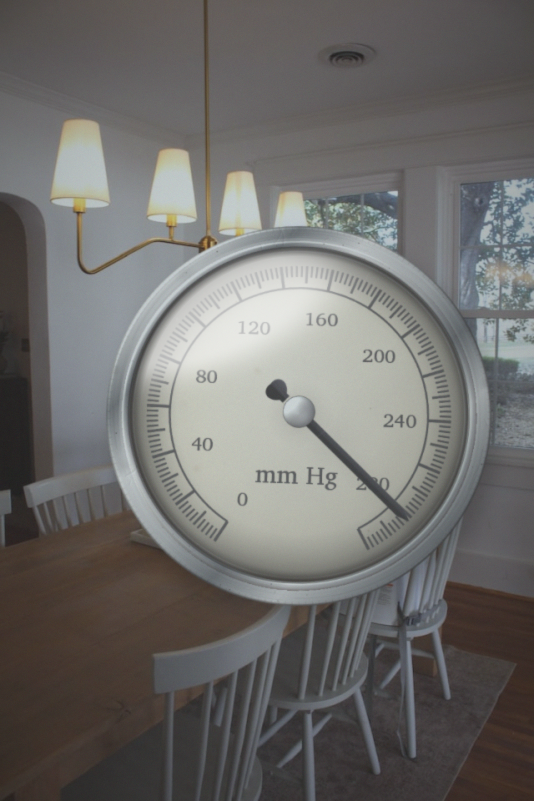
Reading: 282; mmHg
